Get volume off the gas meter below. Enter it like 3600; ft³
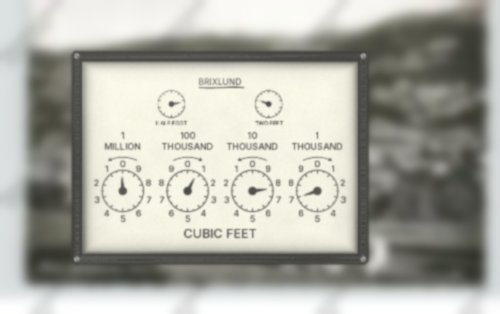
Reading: 7700; ft³
